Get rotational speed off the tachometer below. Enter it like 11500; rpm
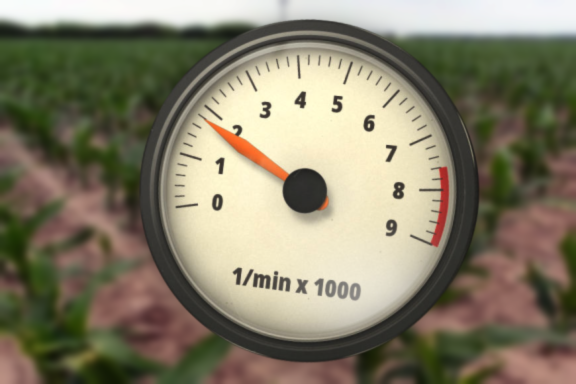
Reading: 1800; rpm
